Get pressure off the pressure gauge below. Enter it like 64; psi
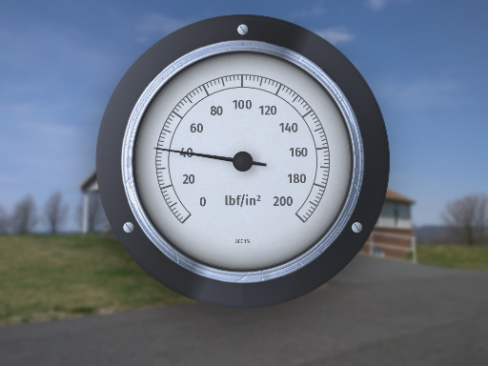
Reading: 40; psi
